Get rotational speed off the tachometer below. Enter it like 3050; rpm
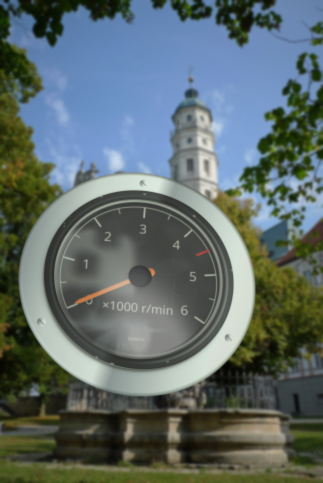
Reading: 0; rpm
